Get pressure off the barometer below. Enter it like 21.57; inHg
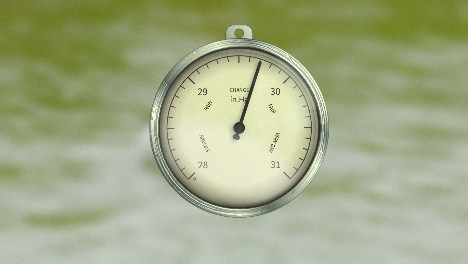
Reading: 29.7; inHg
